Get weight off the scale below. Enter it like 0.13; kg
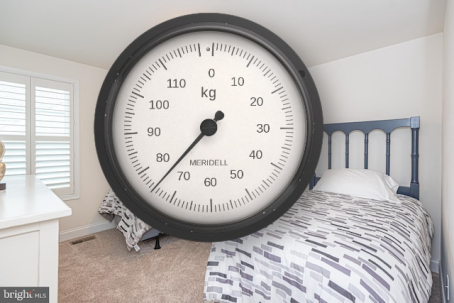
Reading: 75; kg
